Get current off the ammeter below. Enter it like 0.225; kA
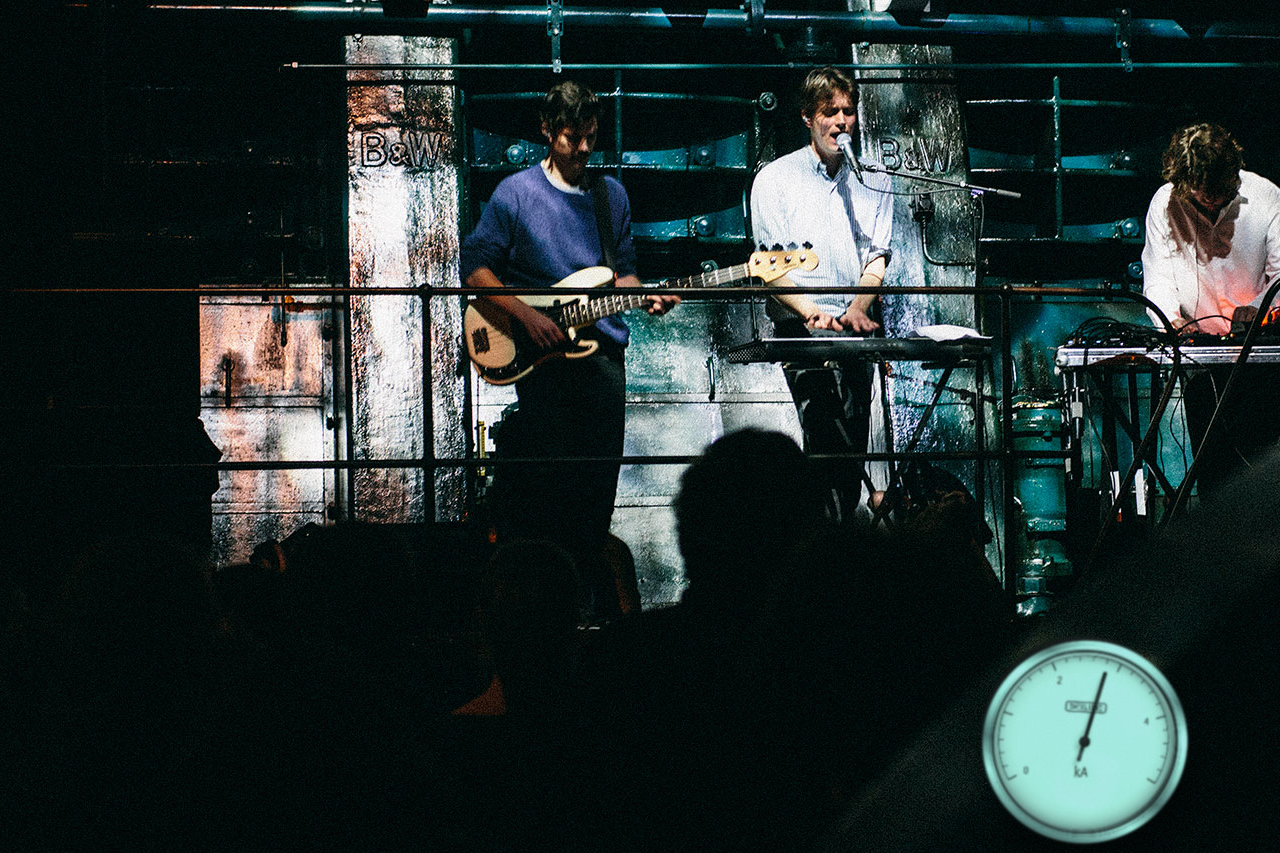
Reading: 2.8; kA
